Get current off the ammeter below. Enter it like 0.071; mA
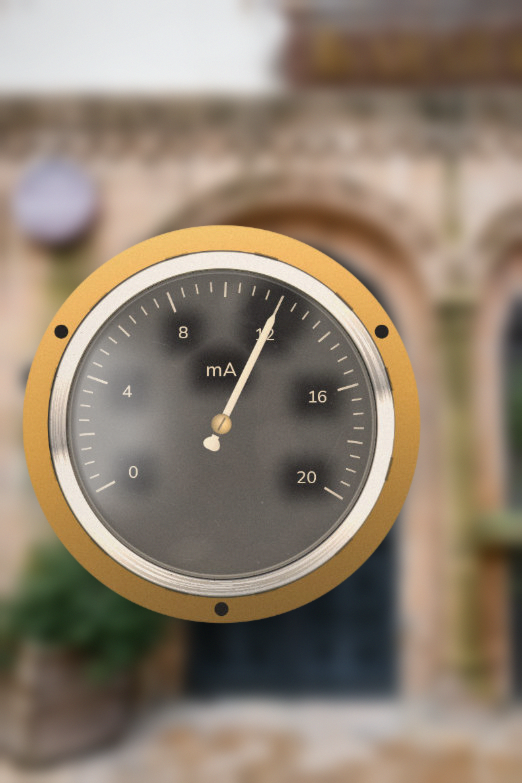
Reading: 12; mA
